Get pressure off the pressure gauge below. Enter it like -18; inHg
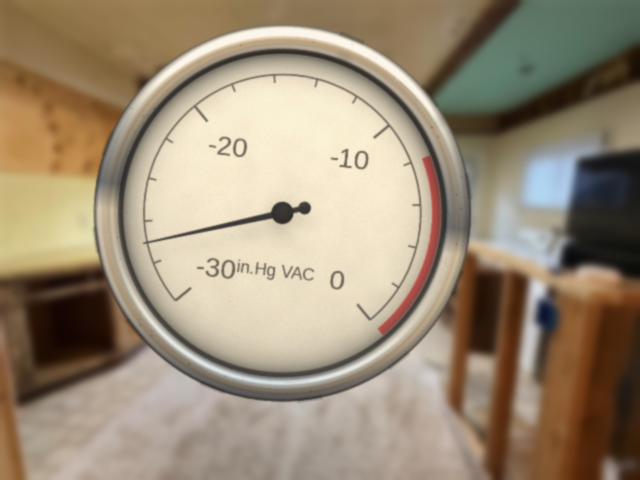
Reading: -27; inHg
